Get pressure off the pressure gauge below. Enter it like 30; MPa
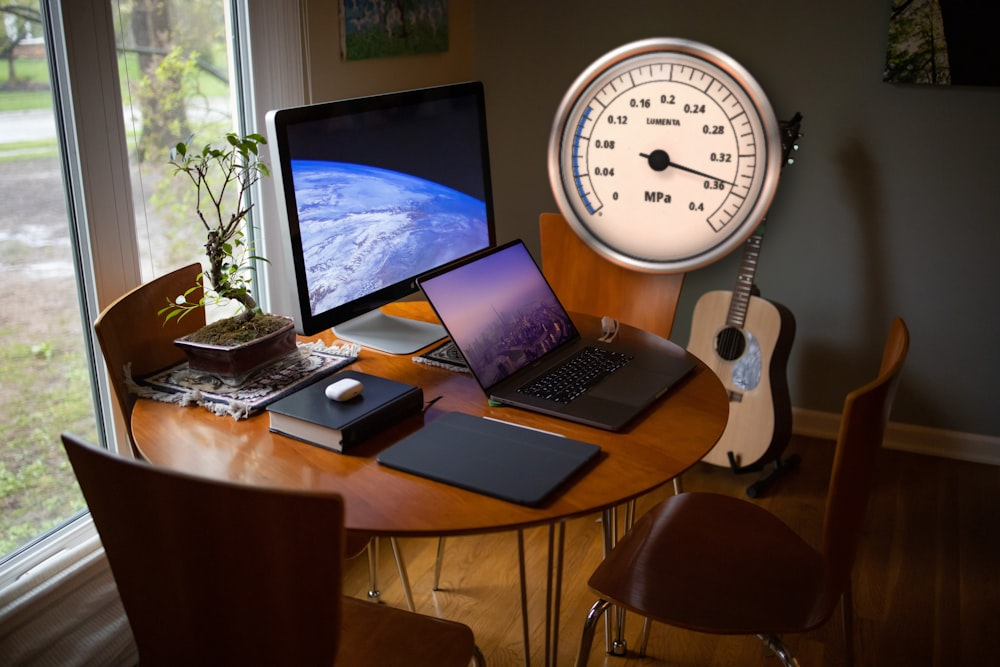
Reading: 0.35; MPa
